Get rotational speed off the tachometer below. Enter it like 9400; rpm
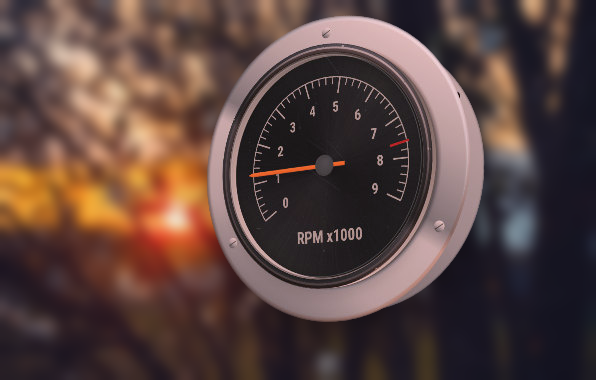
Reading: 1200; rpm
